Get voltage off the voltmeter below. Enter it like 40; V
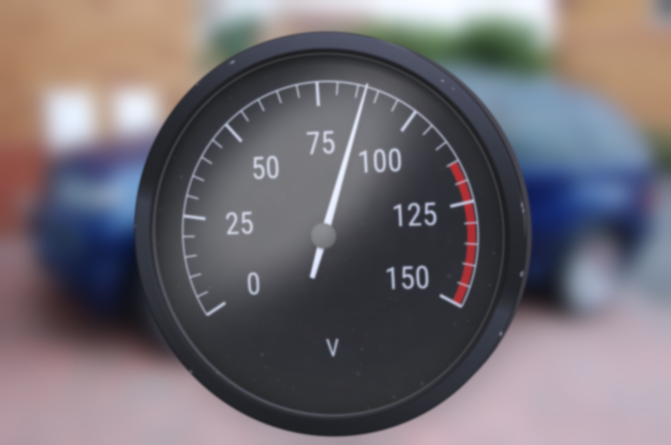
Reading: 87.5; V
